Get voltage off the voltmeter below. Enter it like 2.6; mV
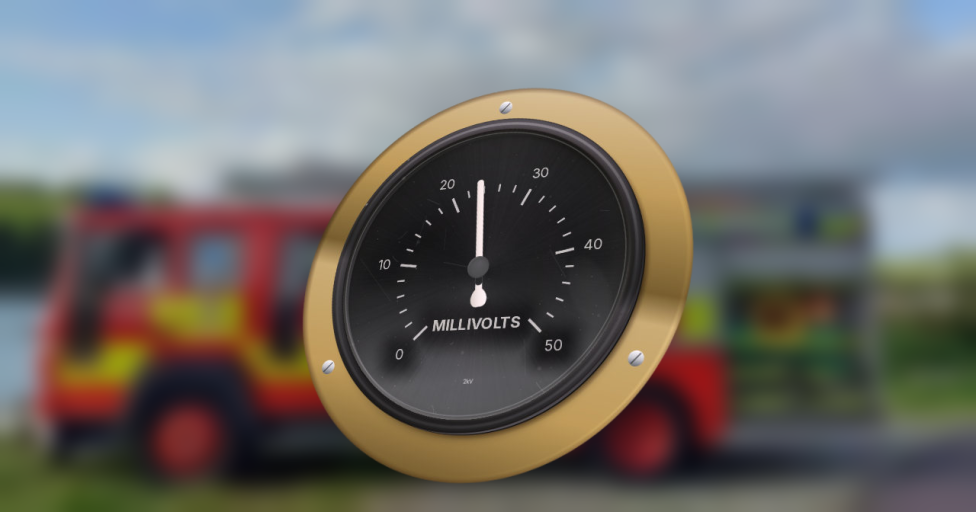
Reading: 24; mV
